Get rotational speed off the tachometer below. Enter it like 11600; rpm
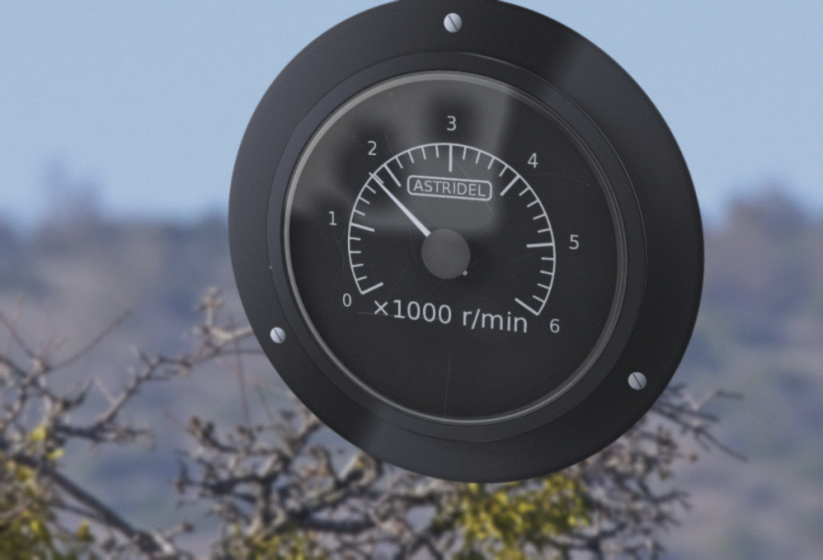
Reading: 1800; rpm
